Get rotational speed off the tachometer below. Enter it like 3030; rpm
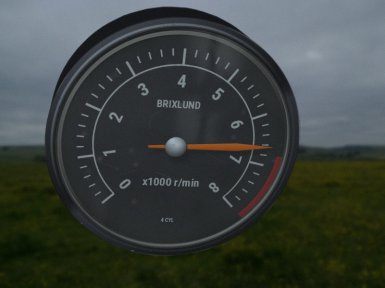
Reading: 6600; rpm
